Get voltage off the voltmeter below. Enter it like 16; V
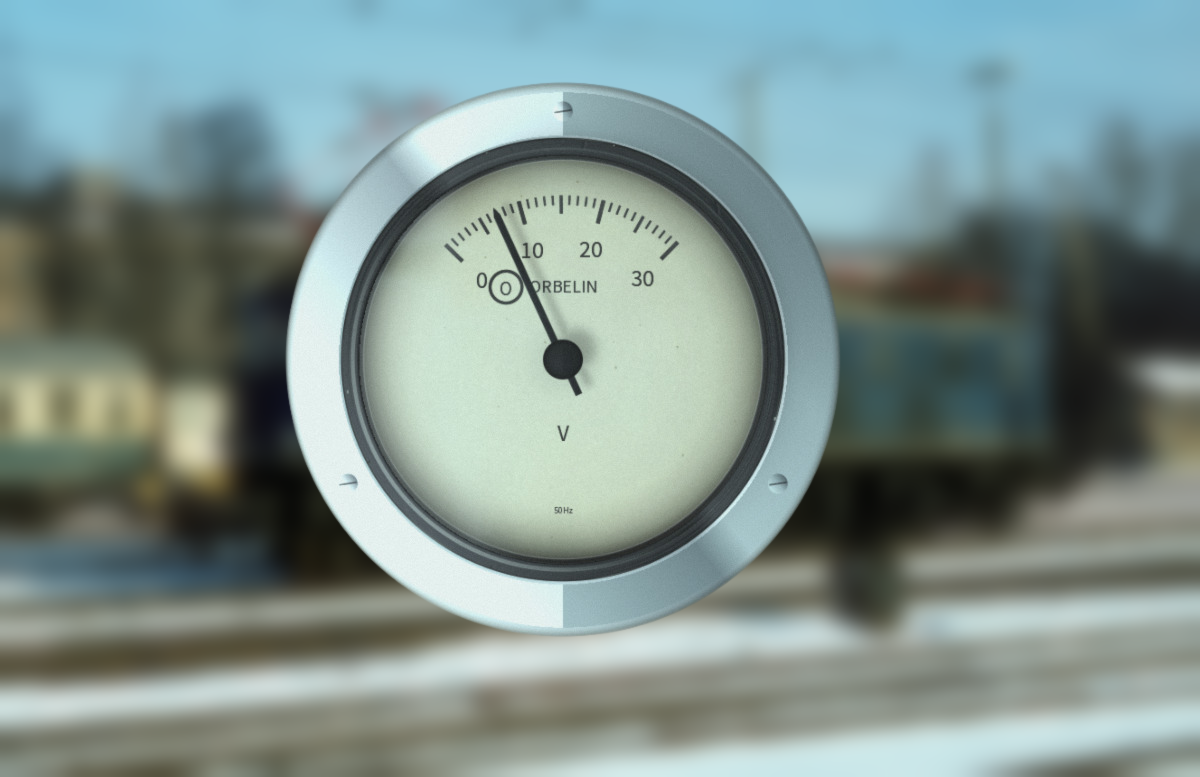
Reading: 7; V
